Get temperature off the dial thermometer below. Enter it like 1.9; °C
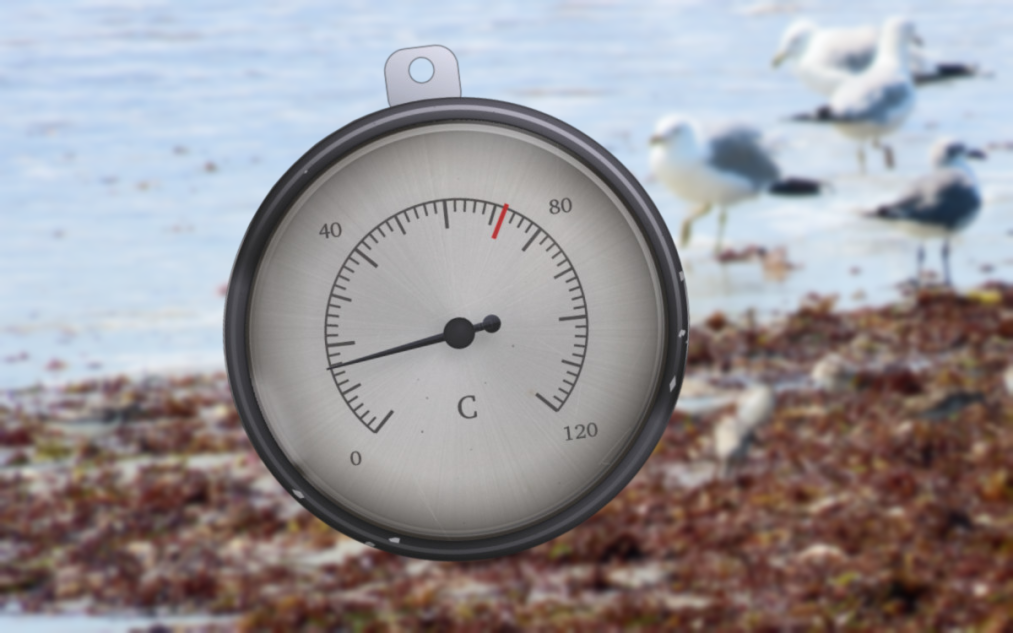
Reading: 16; °C
